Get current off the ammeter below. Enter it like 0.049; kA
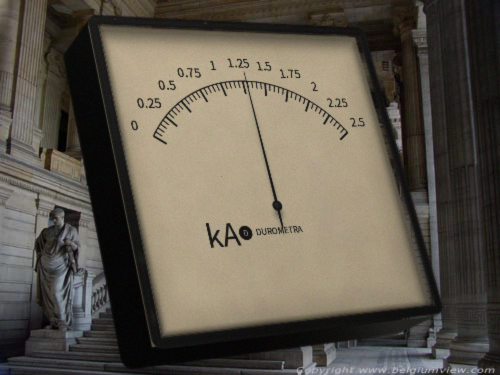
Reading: 1.25; kA
